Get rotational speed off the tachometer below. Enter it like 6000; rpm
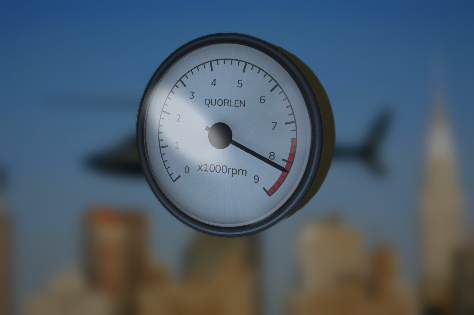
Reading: 8200; rpm
